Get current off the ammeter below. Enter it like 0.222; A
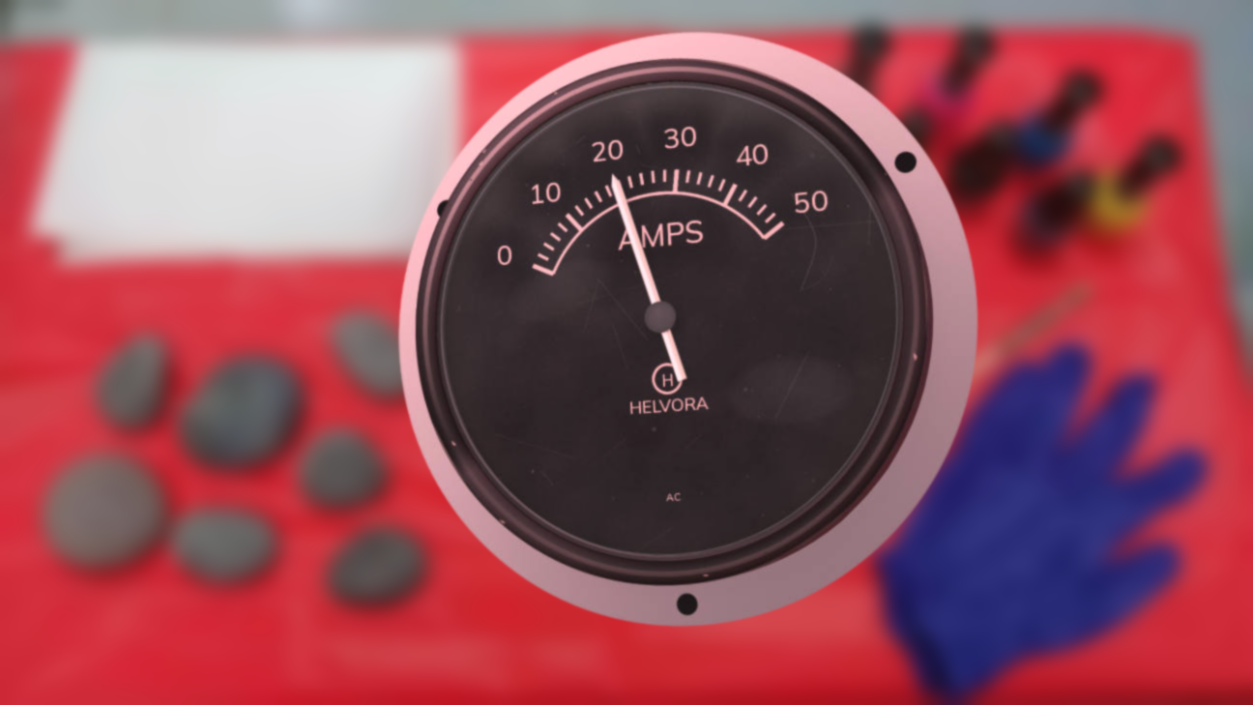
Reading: 20; A
